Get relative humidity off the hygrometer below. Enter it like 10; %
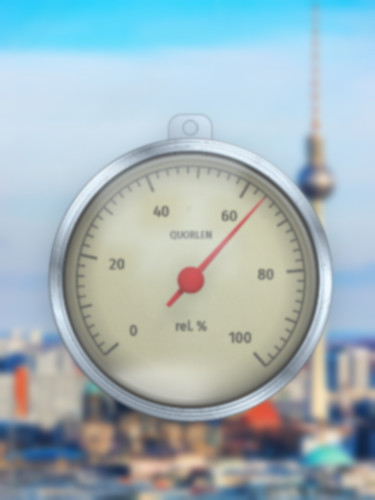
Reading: 64; %
